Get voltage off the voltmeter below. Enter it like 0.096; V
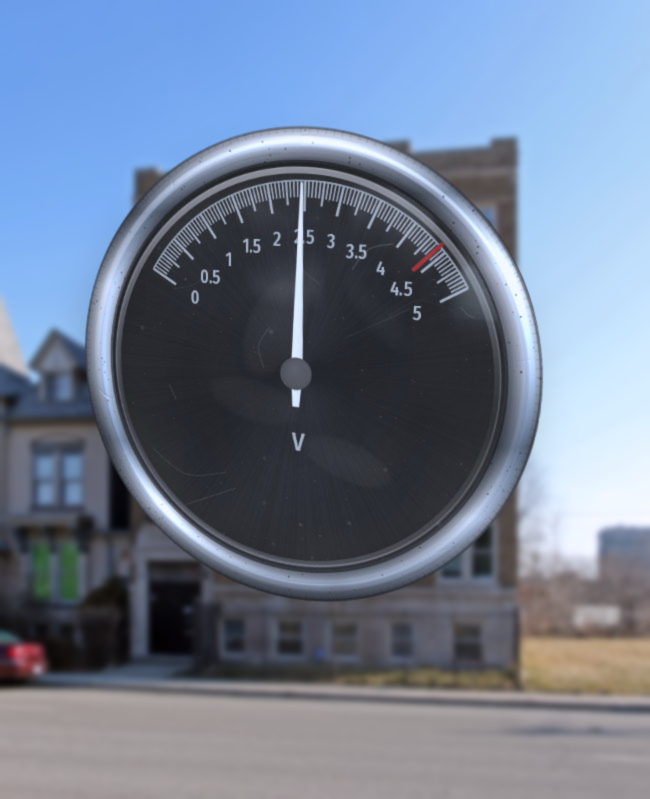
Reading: 2.5; V
